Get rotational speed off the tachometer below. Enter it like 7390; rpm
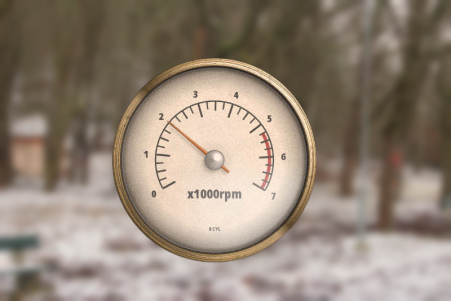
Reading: 2000; rpm
